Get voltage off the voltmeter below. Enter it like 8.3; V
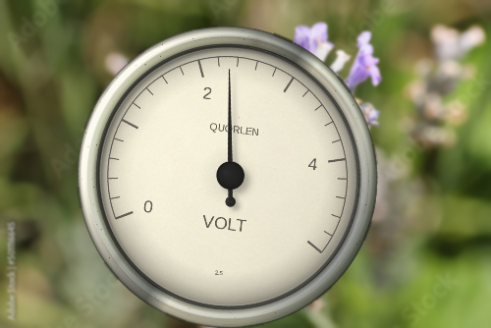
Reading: 2.3; V
